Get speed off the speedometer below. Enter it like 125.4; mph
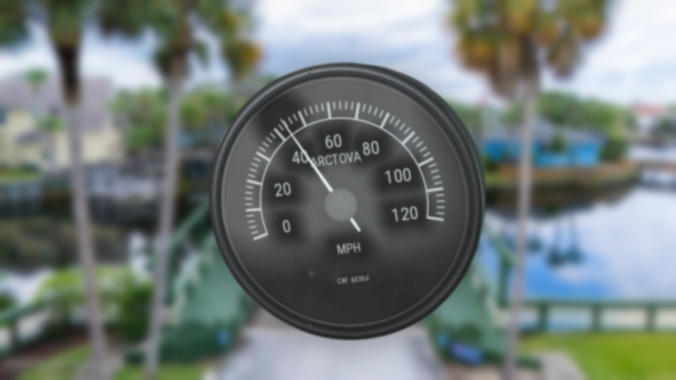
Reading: 44; mph
